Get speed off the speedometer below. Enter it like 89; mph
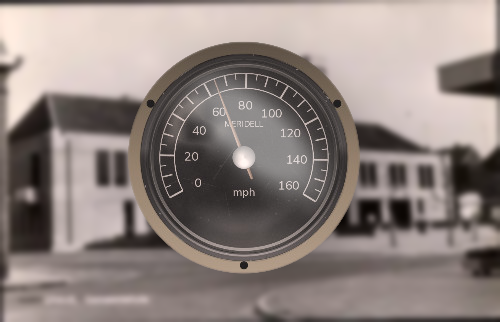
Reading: 65; mph
